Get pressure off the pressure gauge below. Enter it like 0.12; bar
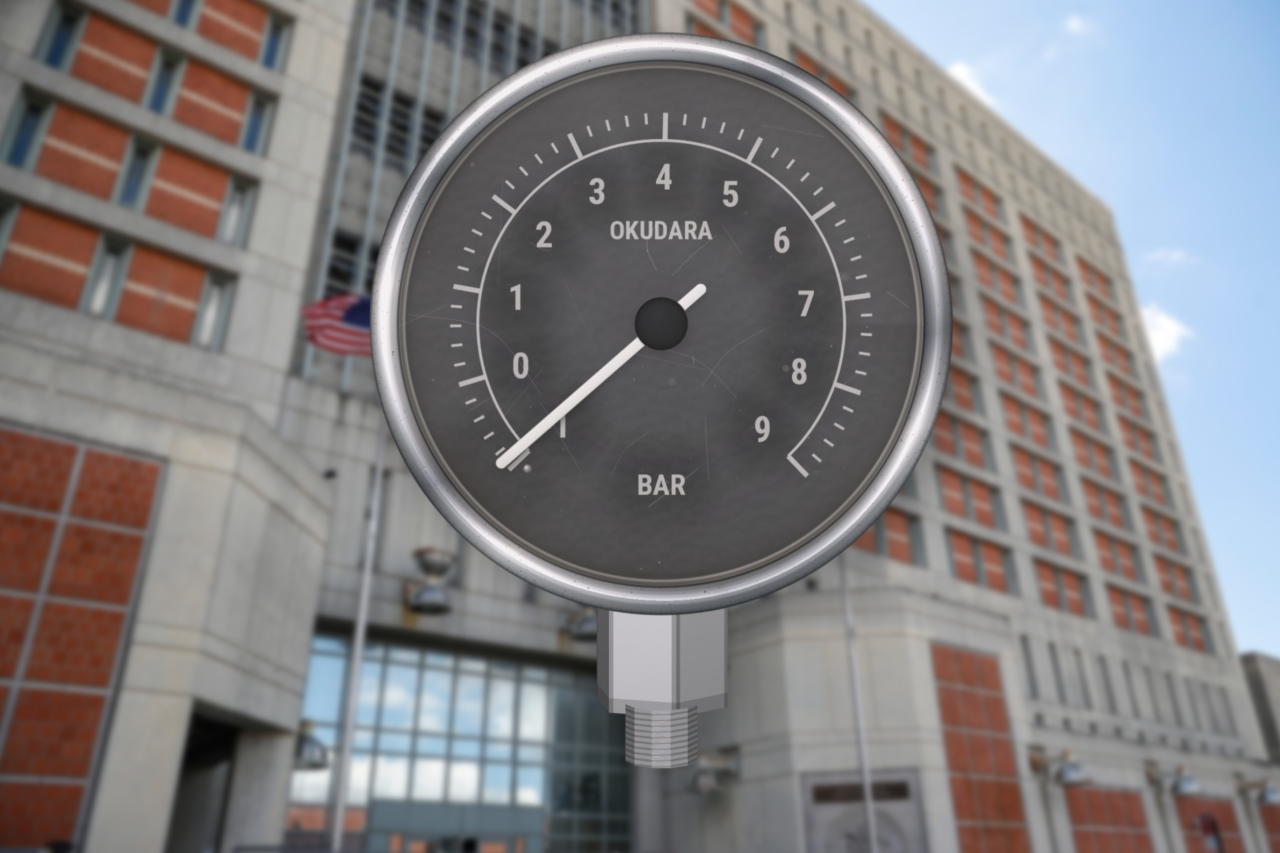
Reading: -0.9; bar
